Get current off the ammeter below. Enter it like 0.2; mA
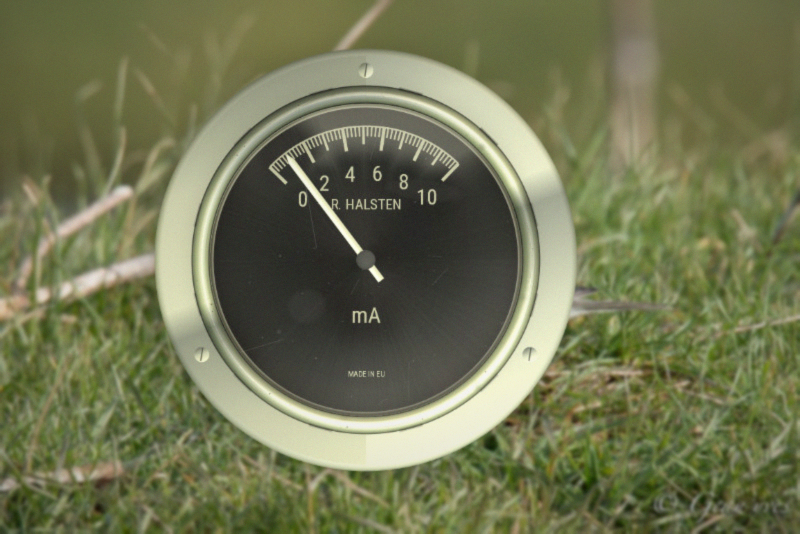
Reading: 1; mA
